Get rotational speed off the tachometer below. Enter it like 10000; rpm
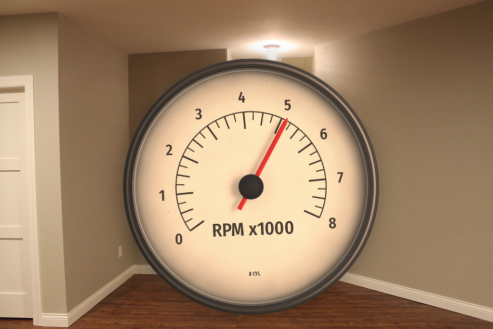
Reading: 5125; rpm
